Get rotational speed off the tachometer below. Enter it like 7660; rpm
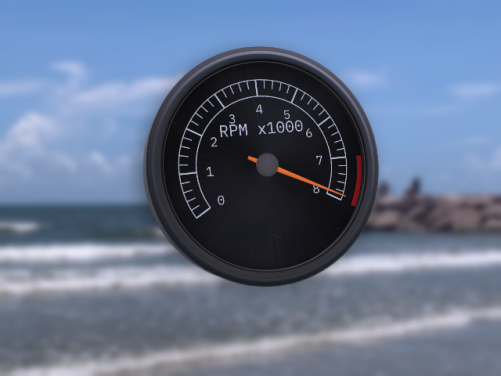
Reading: 7900; rpm
